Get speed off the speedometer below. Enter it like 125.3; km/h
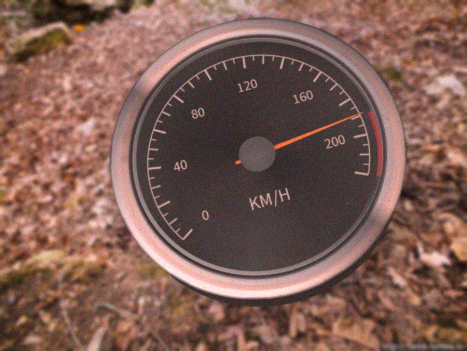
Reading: 190; km/h
